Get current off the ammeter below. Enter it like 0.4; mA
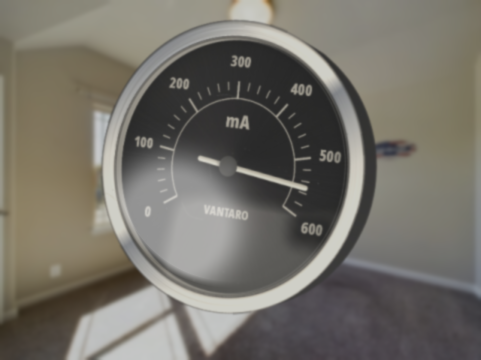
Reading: 550; mA
